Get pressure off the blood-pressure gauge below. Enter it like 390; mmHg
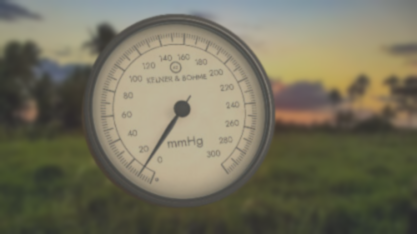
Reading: 10; mmHg
